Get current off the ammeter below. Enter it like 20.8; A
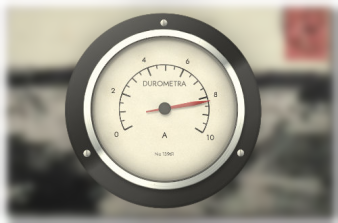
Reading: 8.25; A
